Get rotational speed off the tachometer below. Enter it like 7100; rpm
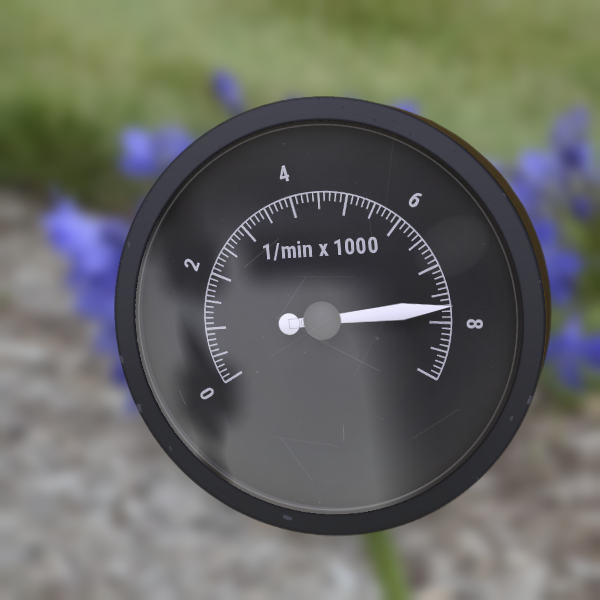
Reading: 7700; rpm
